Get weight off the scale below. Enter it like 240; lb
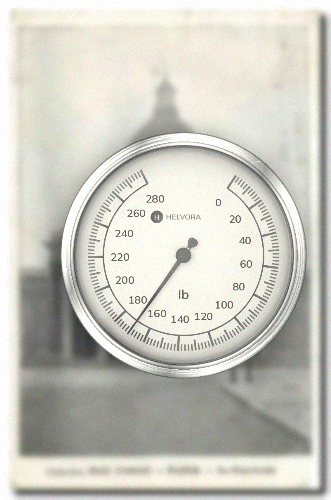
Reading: 170; lb
